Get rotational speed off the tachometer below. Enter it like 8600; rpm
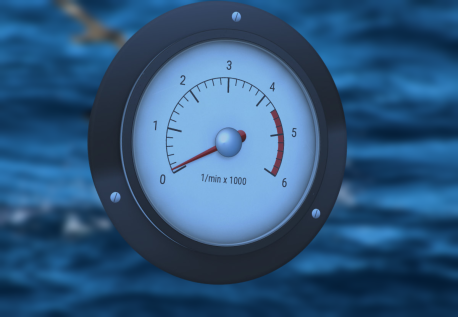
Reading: 100; rpm
